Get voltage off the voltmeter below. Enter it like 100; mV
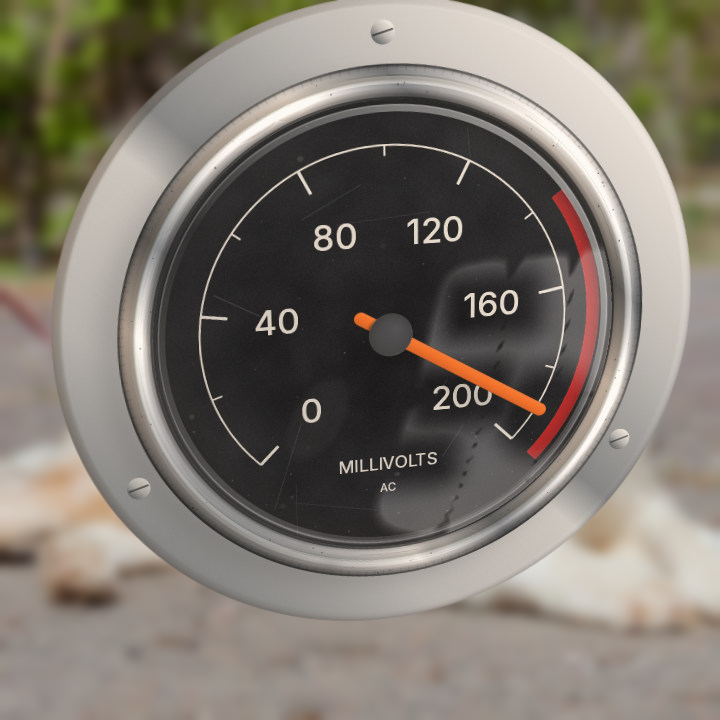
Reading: 190; mV
